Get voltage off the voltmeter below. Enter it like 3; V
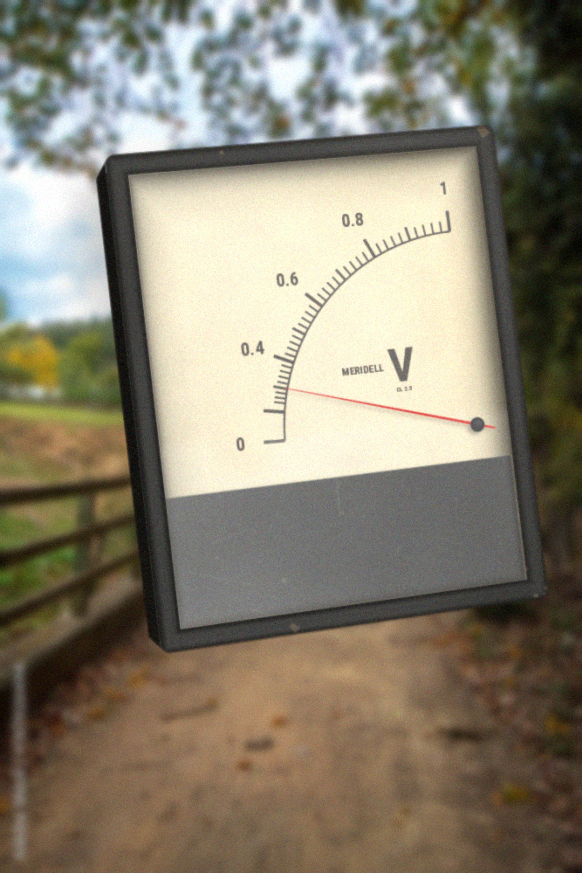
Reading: 0.3; V
